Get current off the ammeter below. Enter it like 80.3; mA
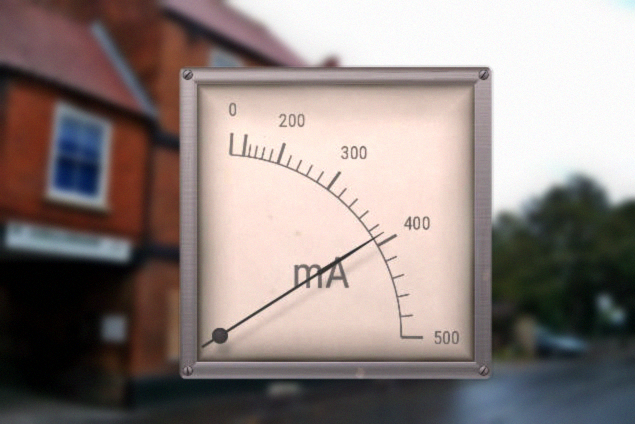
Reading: 390; mA
